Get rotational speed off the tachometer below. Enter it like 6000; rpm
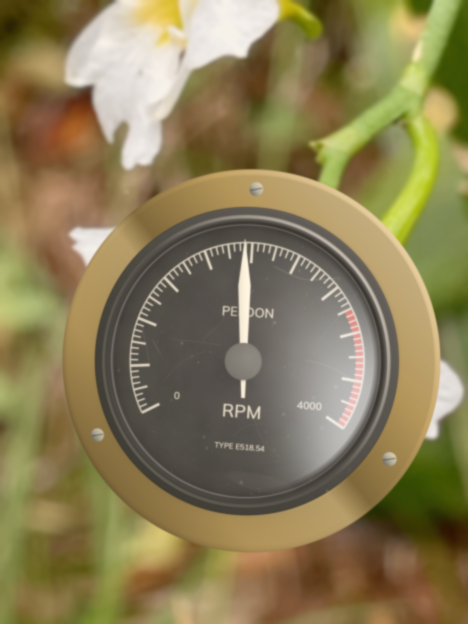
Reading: 1950; rpm
